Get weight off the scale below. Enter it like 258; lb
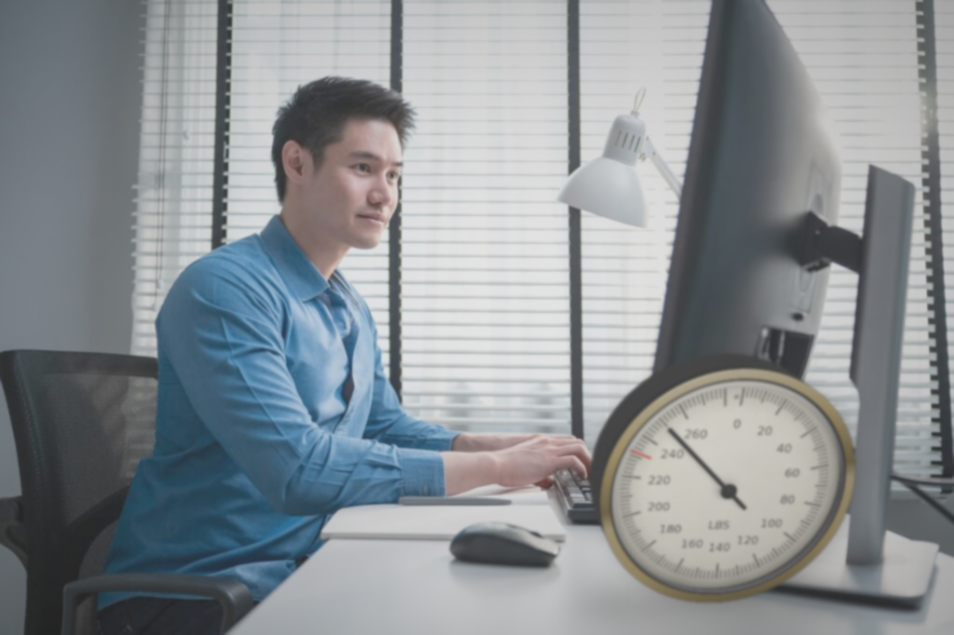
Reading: 250; lb
